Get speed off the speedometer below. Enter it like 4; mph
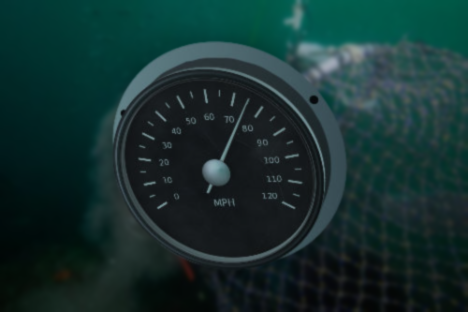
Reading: 75; mph
